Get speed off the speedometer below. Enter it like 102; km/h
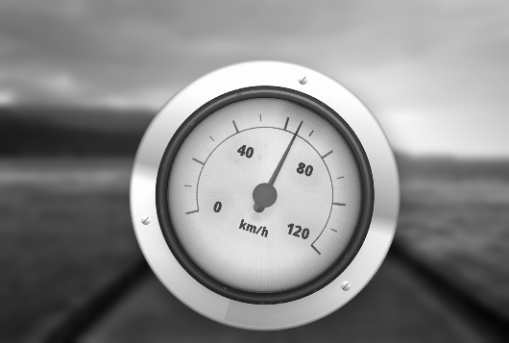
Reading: 65; km/h
